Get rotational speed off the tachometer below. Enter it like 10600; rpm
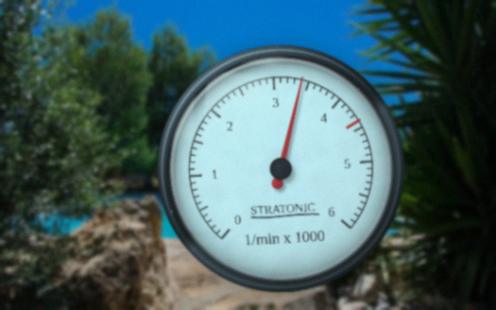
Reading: 3400; rpm
